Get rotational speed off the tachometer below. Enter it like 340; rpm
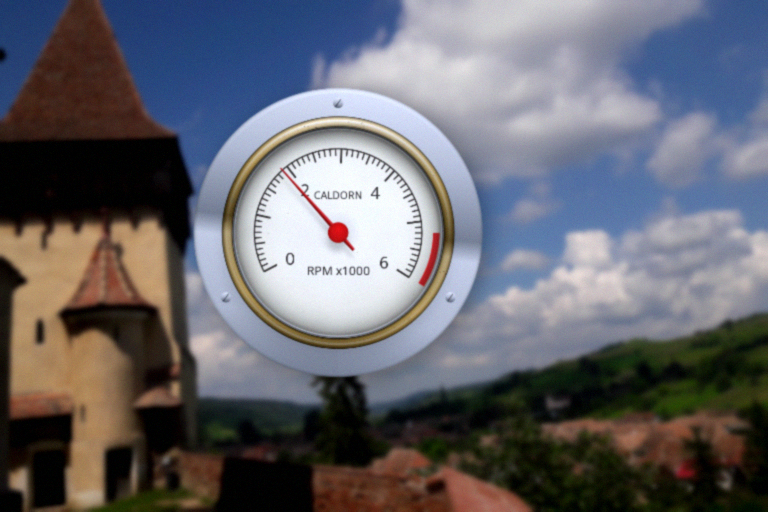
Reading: 1900; rpm
